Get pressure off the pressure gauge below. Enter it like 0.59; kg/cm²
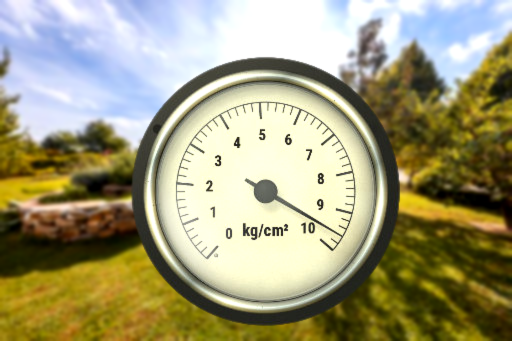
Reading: 9.6; kg/cm²
